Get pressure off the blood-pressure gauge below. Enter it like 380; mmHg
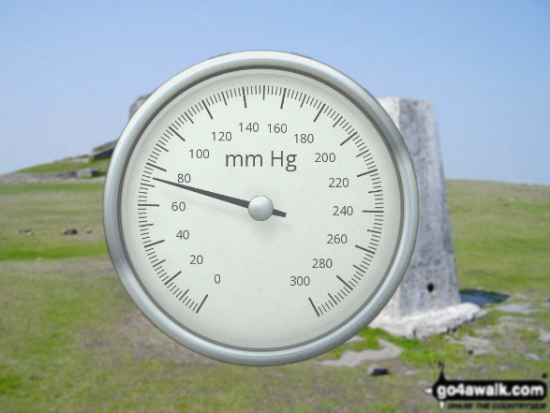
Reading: 74; mmHg
